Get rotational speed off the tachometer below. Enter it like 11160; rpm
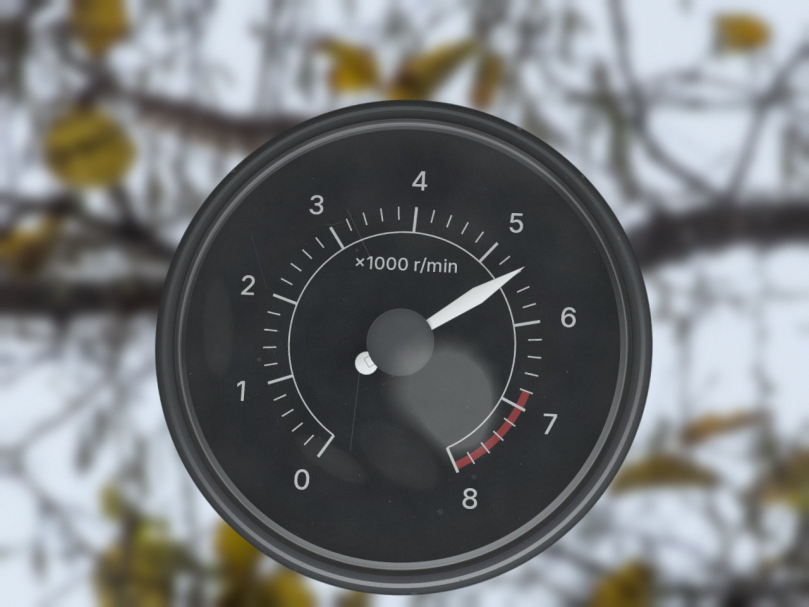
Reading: 5400; rpm
